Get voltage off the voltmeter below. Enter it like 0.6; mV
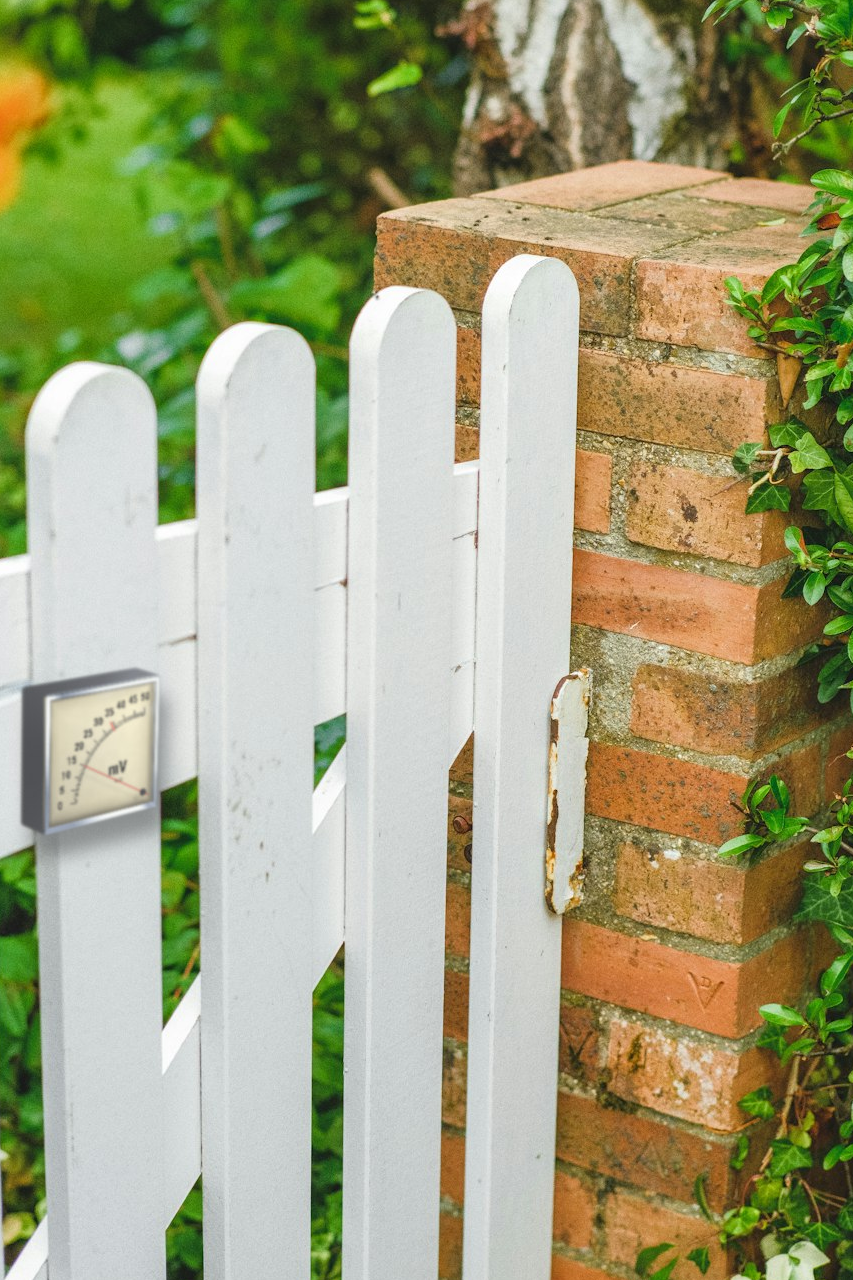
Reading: 15; mV
